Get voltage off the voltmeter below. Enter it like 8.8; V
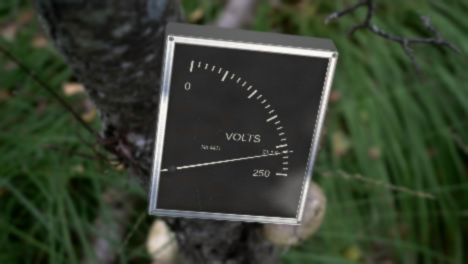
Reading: 210; V
